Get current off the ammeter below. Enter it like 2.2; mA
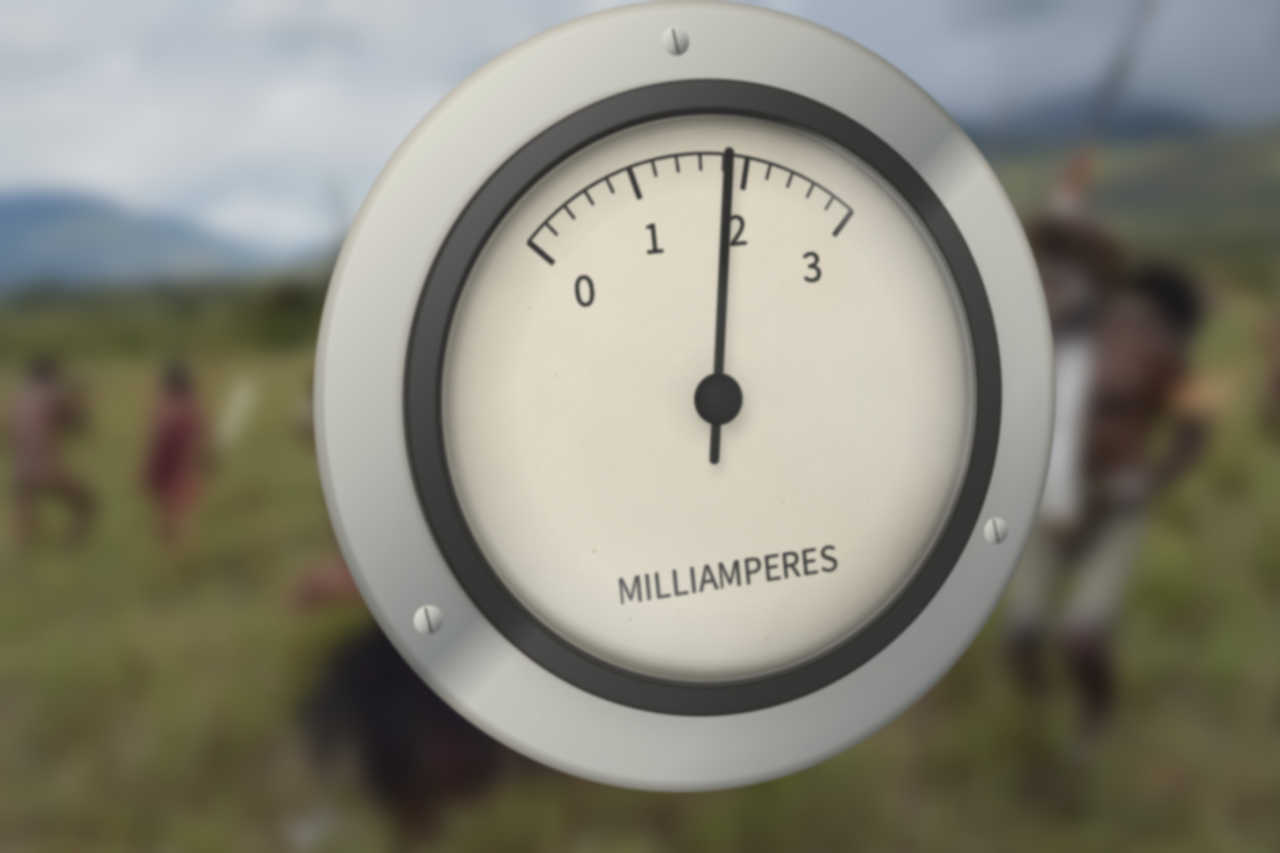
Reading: 1.8; mA
